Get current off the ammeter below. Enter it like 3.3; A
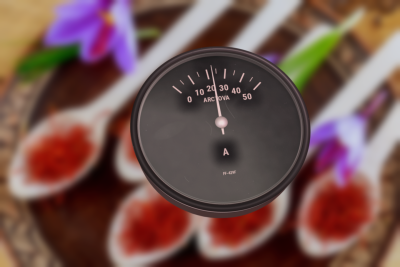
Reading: 22.5; A
